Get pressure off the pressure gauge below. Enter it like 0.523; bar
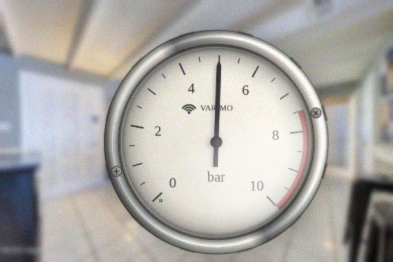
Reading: 5; bar
